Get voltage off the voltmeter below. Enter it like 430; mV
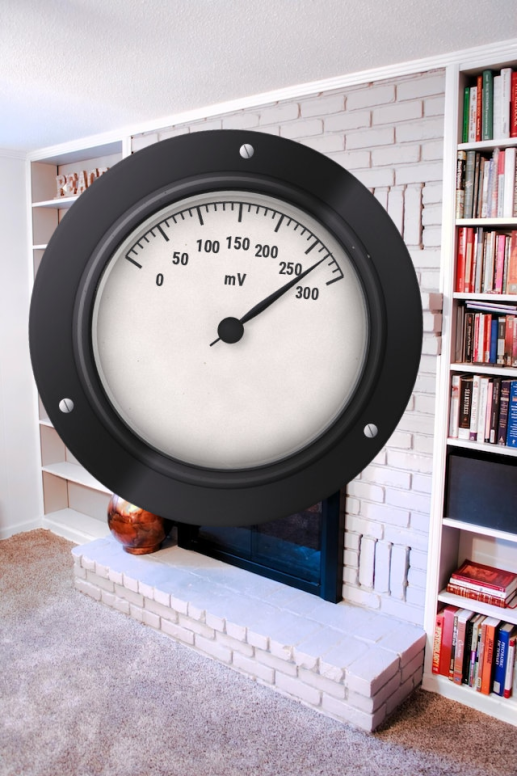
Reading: 270; mV
